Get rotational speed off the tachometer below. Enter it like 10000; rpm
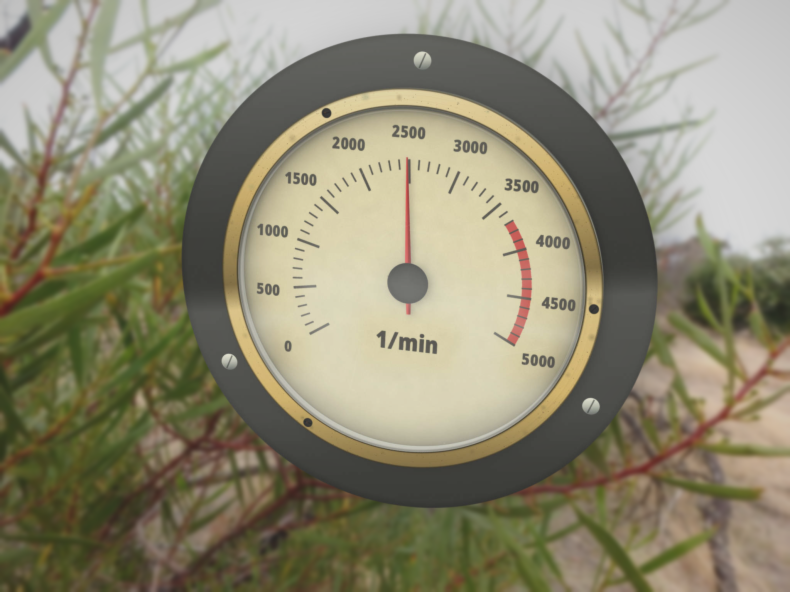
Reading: 2500; rpm
